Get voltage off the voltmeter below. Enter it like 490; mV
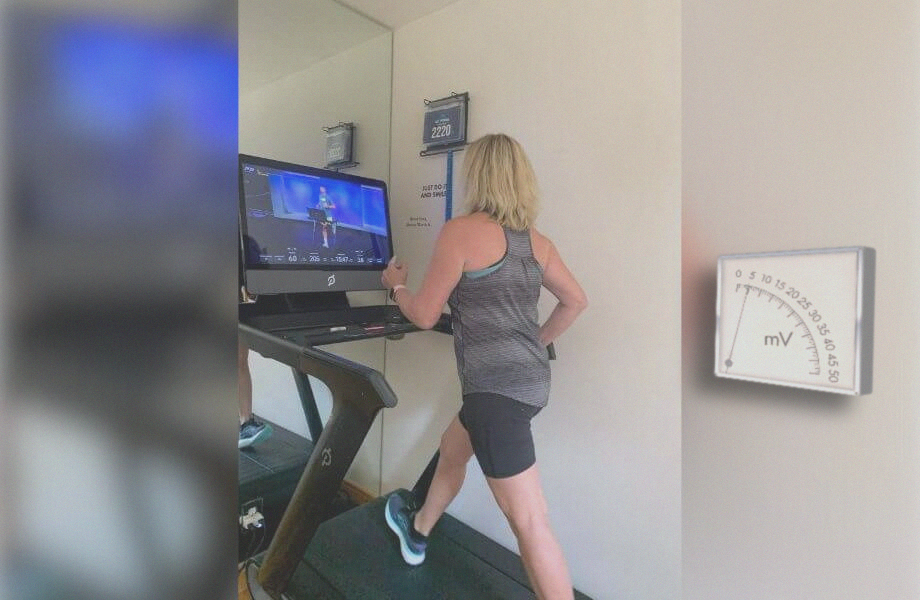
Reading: 5; mV
